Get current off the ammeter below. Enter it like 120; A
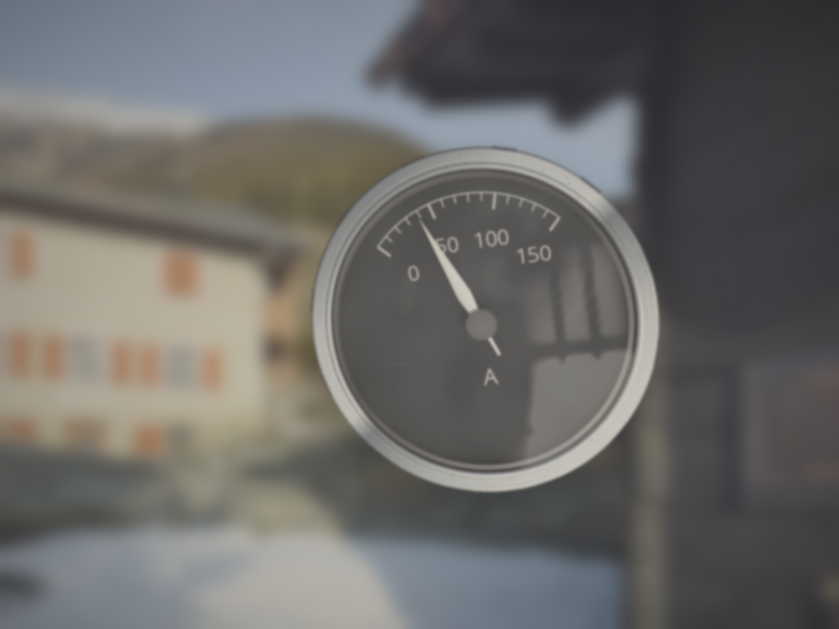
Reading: 40; A
